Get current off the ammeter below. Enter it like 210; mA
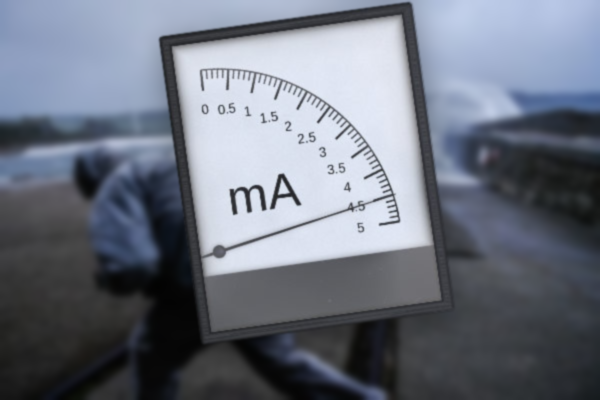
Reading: 4.5; mA
